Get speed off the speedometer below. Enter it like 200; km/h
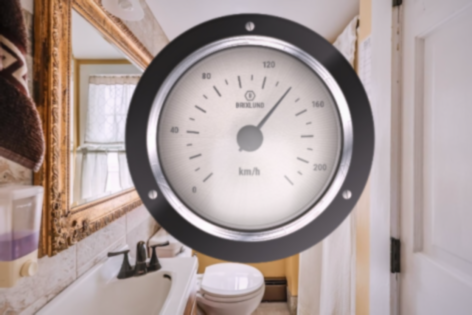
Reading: 140; km/h
